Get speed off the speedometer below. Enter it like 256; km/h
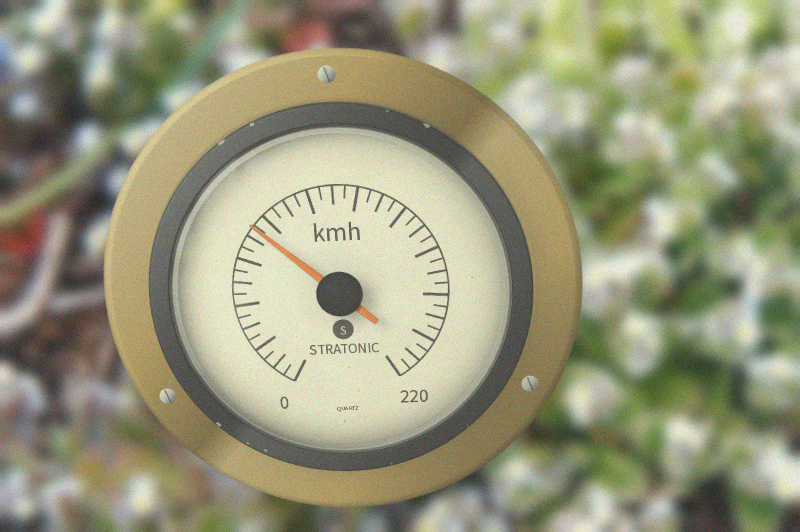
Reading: 75; km/h
